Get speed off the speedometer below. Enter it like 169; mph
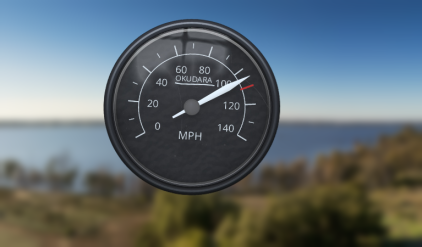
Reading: 105; mph
